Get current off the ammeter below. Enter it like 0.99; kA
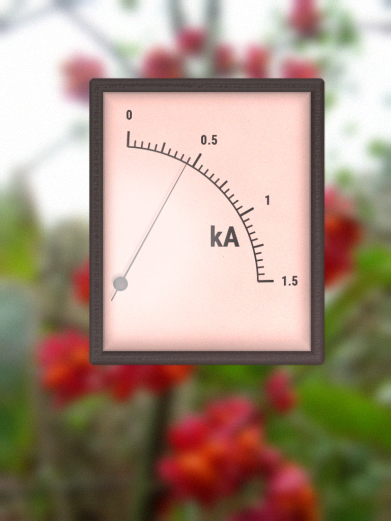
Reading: 0.45; kA
